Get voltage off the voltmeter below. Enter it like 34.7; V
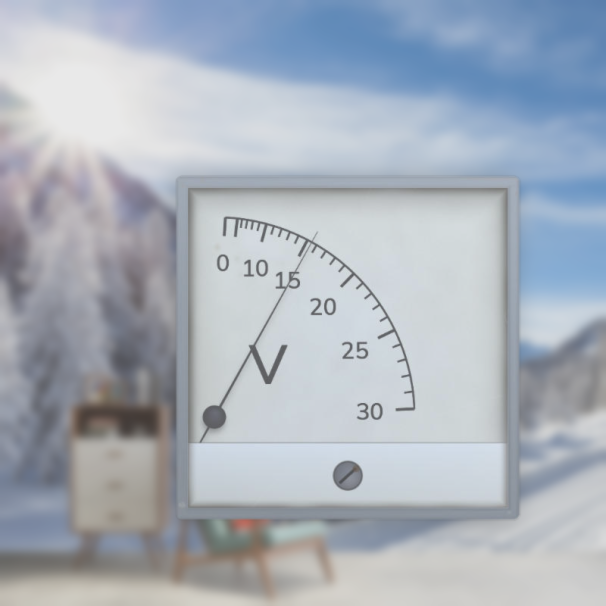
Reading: 15.5; V
